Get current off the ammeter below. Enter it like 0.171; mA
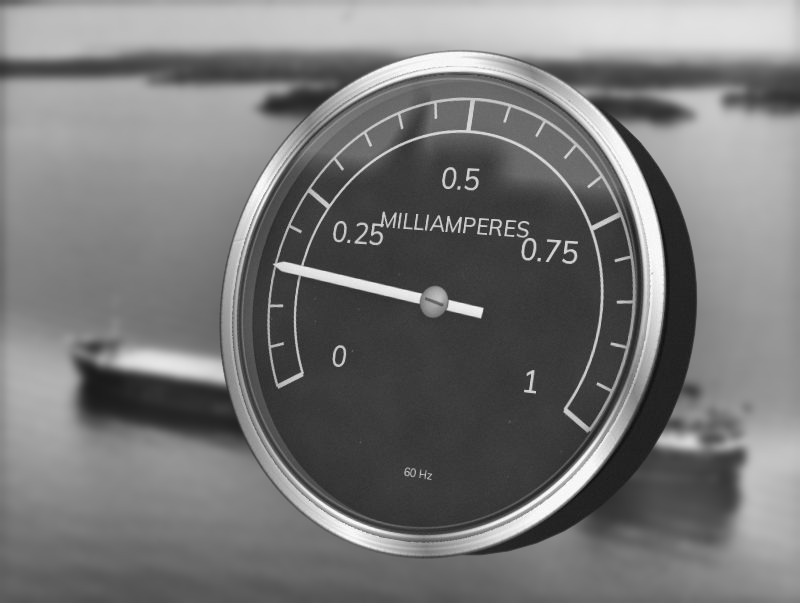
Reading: 0.15; mA
